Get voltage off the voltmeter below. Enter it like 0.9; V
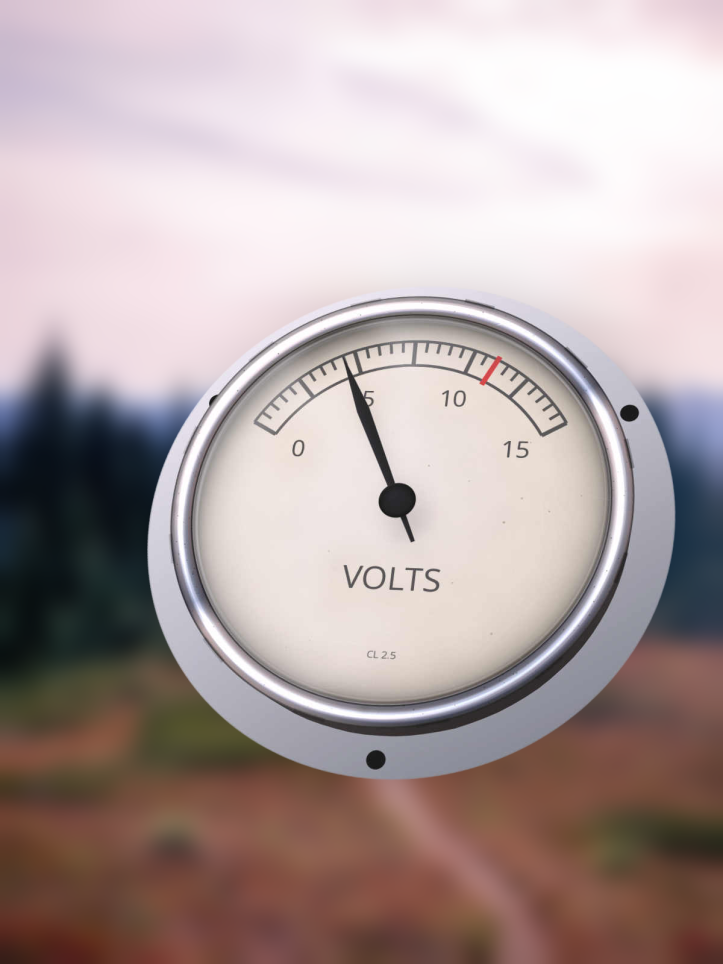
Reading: 4.5; V
